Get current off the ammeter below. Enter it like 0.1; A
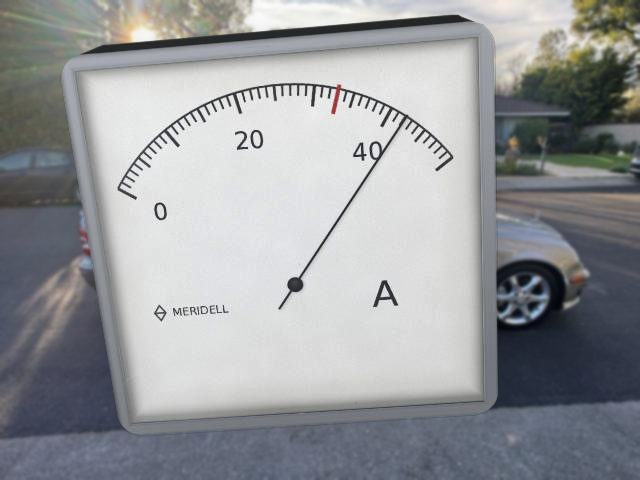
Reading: 42; A
